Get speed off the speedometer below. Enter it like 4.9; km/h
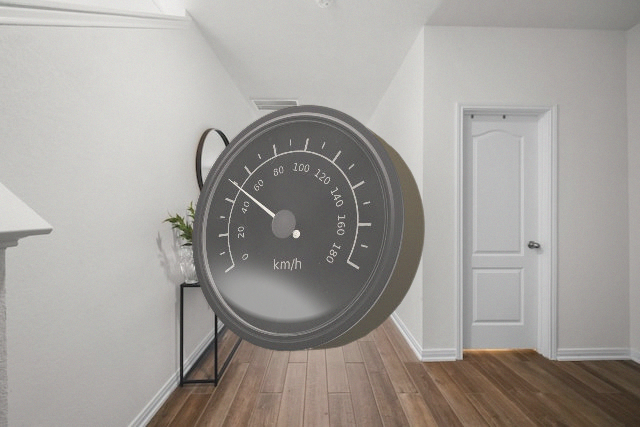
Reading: 50; km/h
